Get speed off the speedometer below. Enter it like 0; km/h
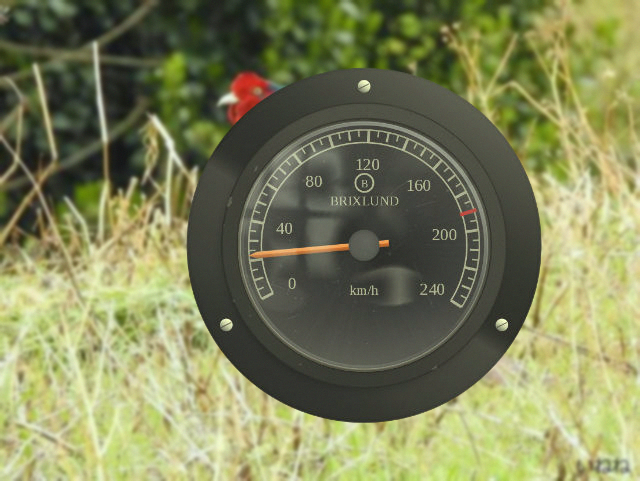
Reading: 22.5; km/h
